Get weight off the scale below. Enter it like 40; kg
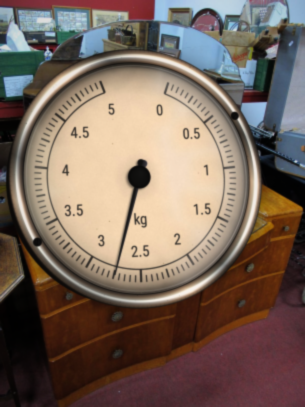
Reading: 2.75; kg
